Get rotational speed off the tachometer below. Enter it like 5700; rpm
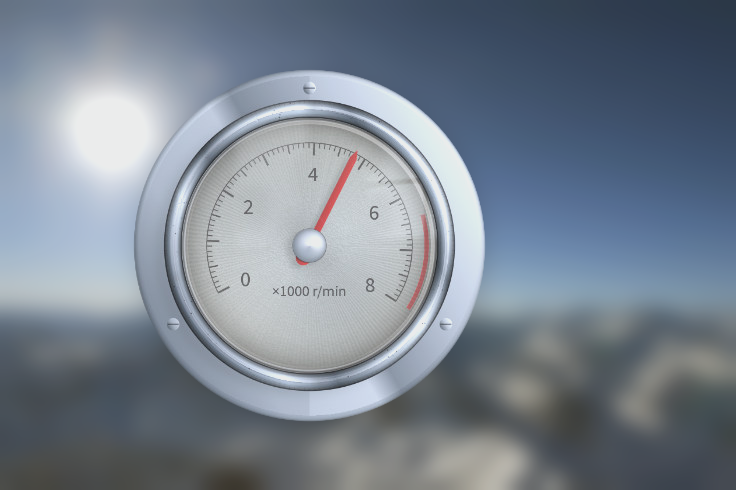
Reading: 4800; rpm
